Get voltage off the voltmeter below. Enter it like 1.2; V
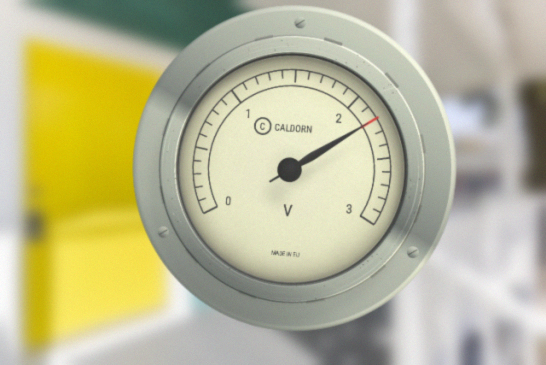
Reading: 2.2; V
